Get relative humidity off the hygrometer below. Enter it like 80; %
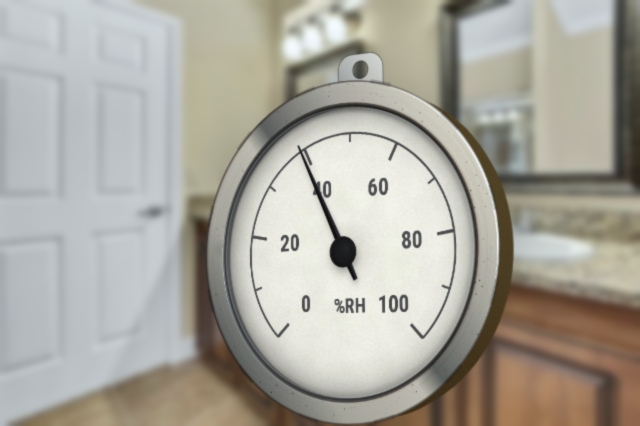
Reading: 40; %
